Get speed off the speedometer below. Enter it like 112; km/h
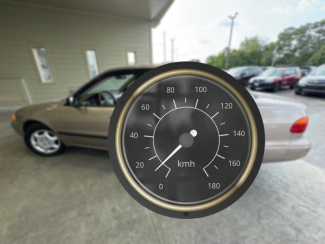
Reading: 10; km/h
